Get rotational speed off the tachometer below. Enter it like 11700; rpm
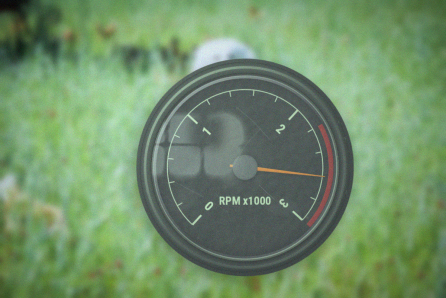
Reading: 2600; rpm
